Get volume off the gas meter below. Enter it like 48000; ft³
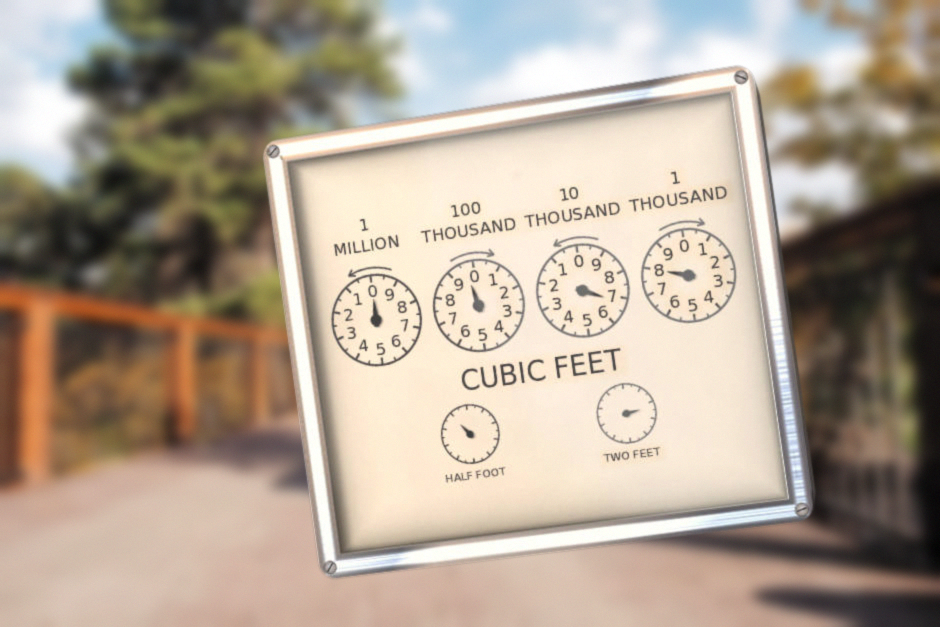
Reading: 996800; ft³
